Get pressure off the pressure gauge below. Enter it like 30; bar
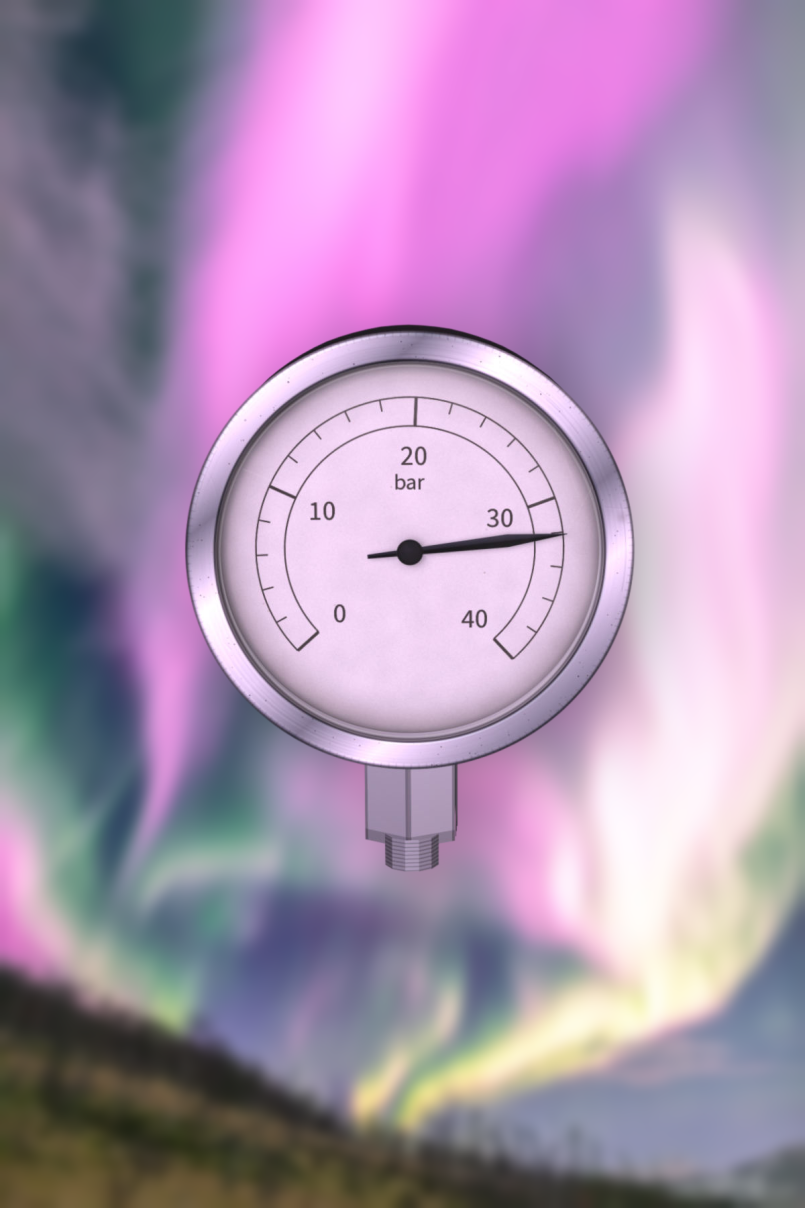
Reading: 32; bar
